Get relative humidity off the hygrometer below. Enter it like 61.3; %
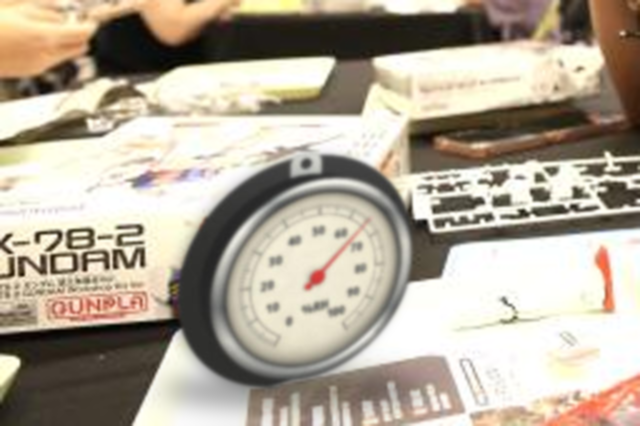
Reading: 65; %
